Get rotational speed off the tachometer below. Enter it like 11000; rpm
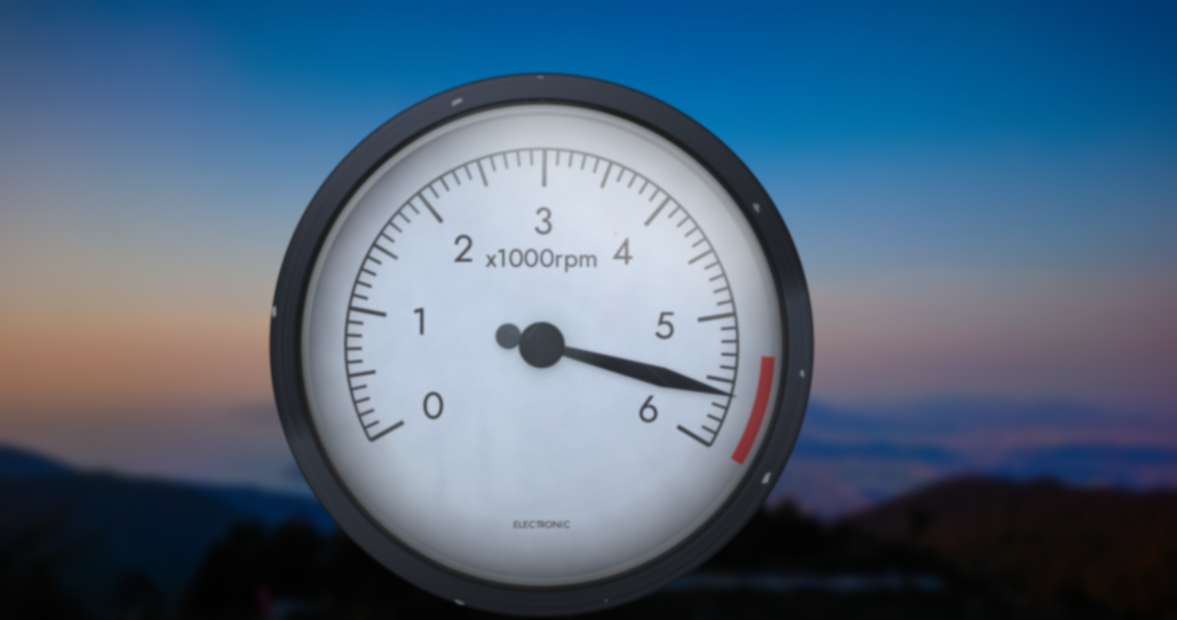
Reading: 5600; rpm
